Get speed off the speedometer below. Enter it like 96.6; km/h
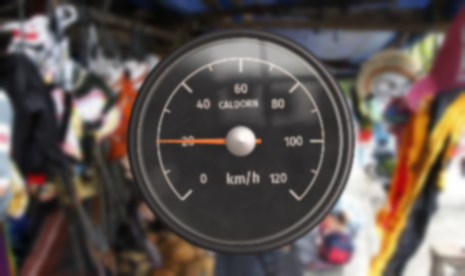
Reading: 20; km/h
